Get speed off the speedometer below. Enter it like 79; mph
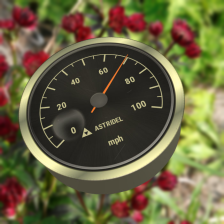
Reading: 70; mph
